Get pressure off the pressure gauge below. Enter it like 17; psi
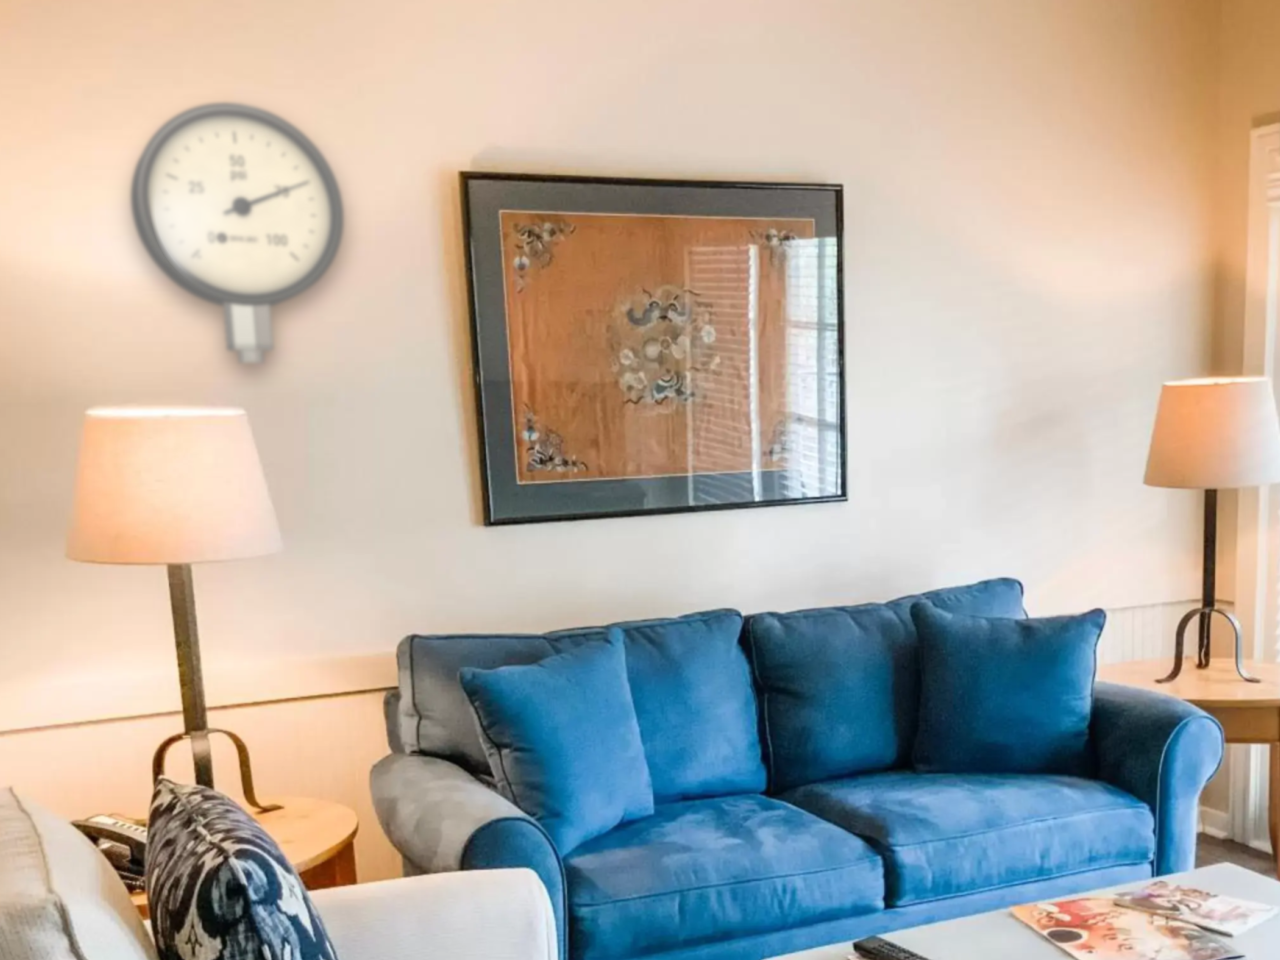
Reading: 75; psi
